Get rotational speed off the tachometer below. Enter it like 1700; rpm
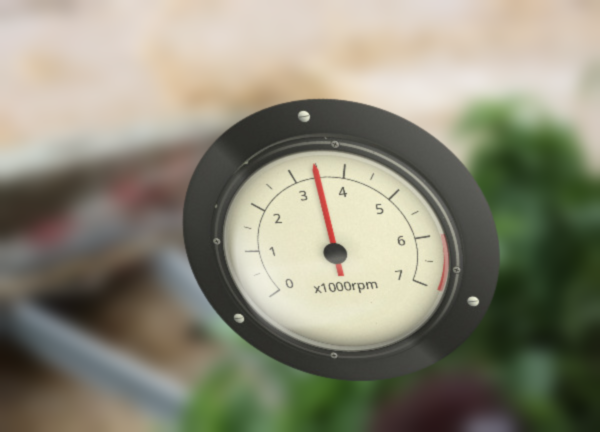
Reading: 3500; rpm
